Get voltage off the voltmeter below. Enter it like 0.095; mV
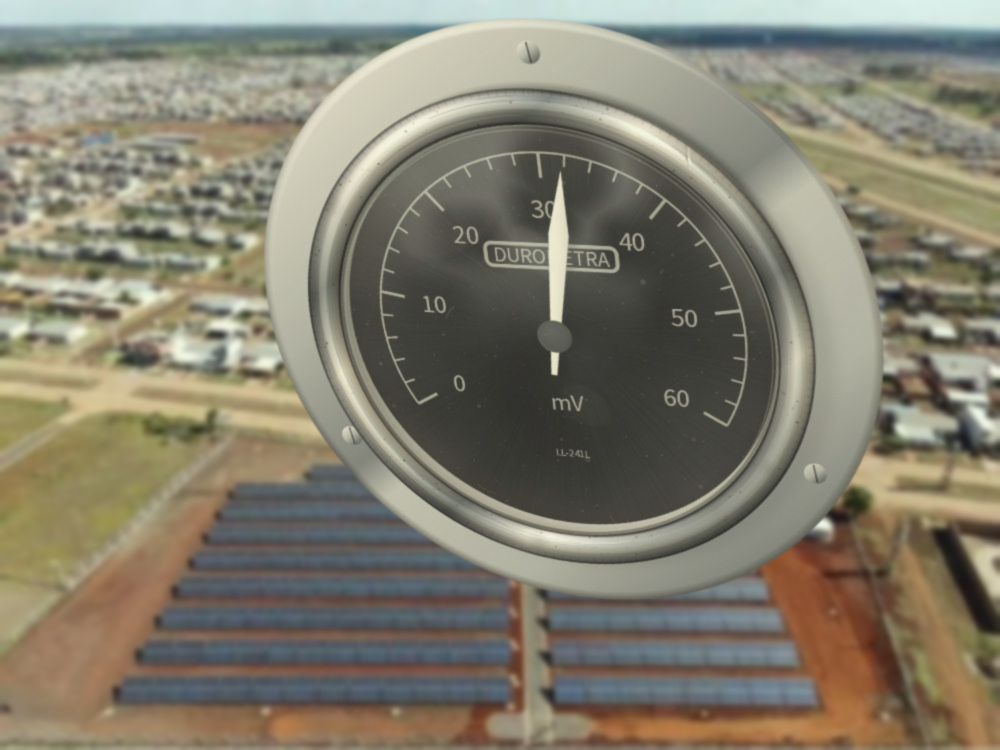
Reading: 32; mV
